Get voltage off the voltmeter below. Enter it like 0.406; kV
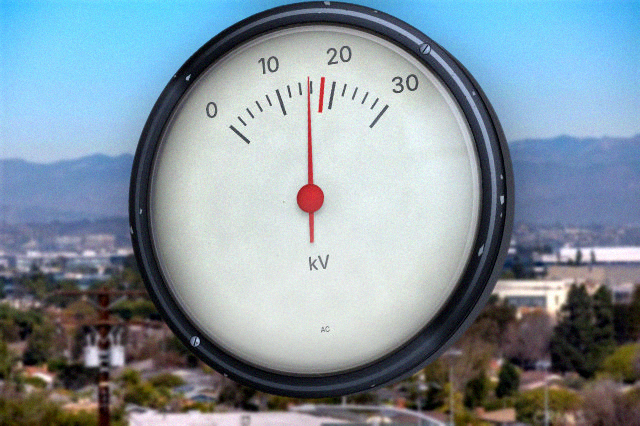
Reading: 16; kV
